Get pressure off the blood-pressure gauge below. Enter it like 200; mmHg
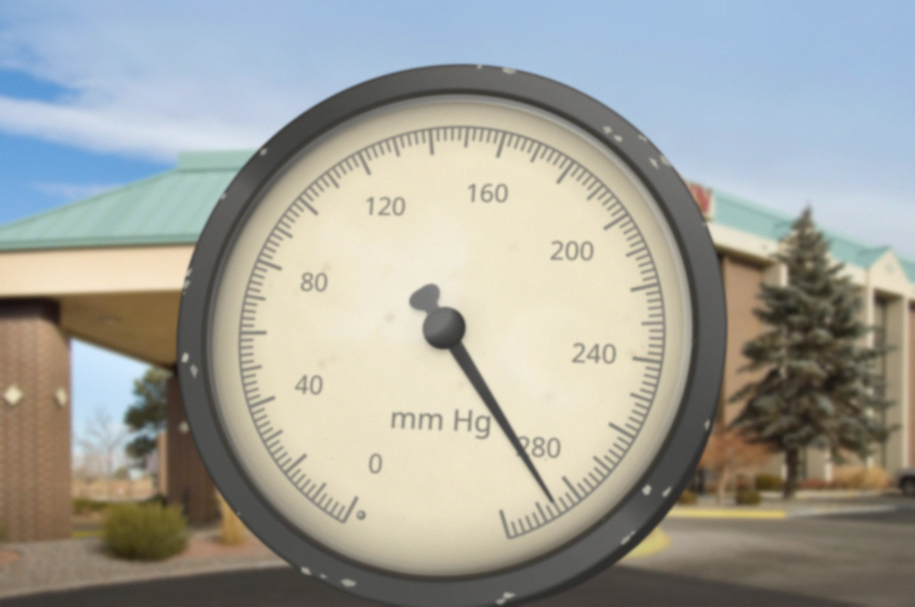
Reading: 286; mmHg
